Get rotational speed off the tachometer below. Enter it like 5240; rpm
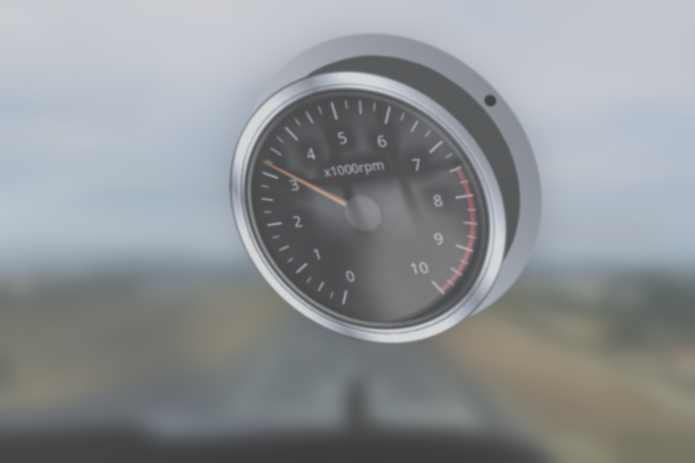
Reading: 3250; rpm
